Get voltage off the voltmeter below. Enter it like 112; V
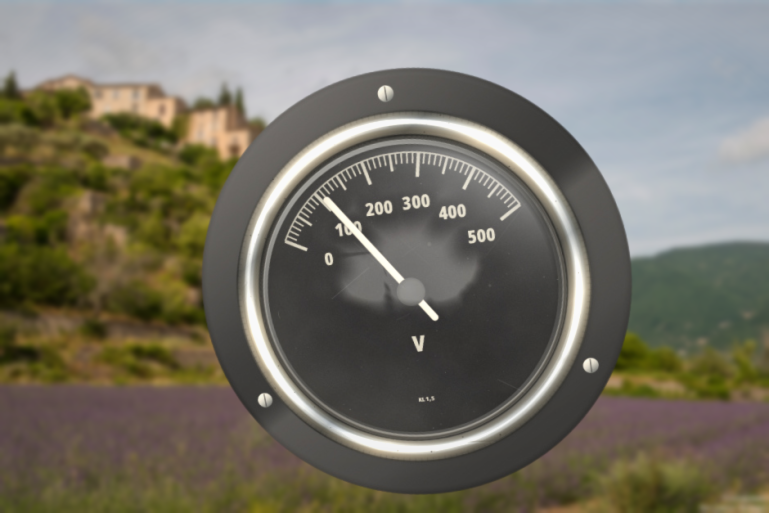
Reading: 110; V
